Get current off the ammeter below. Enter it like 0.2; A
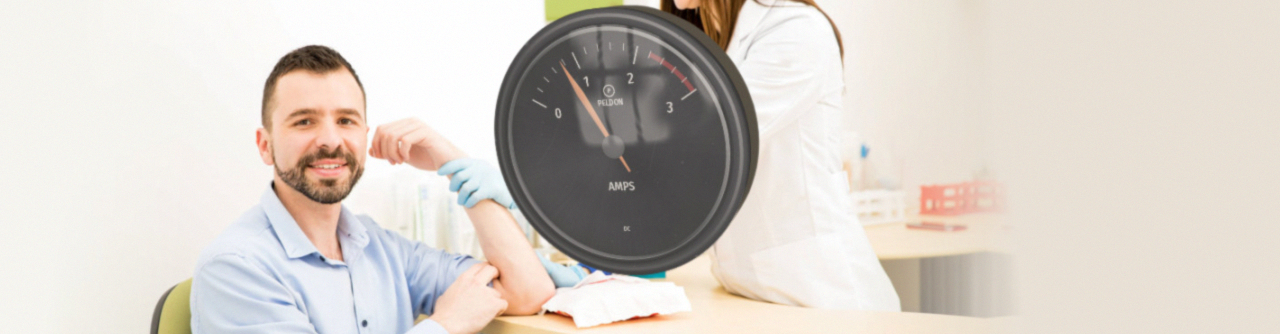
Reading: 0.8; A
